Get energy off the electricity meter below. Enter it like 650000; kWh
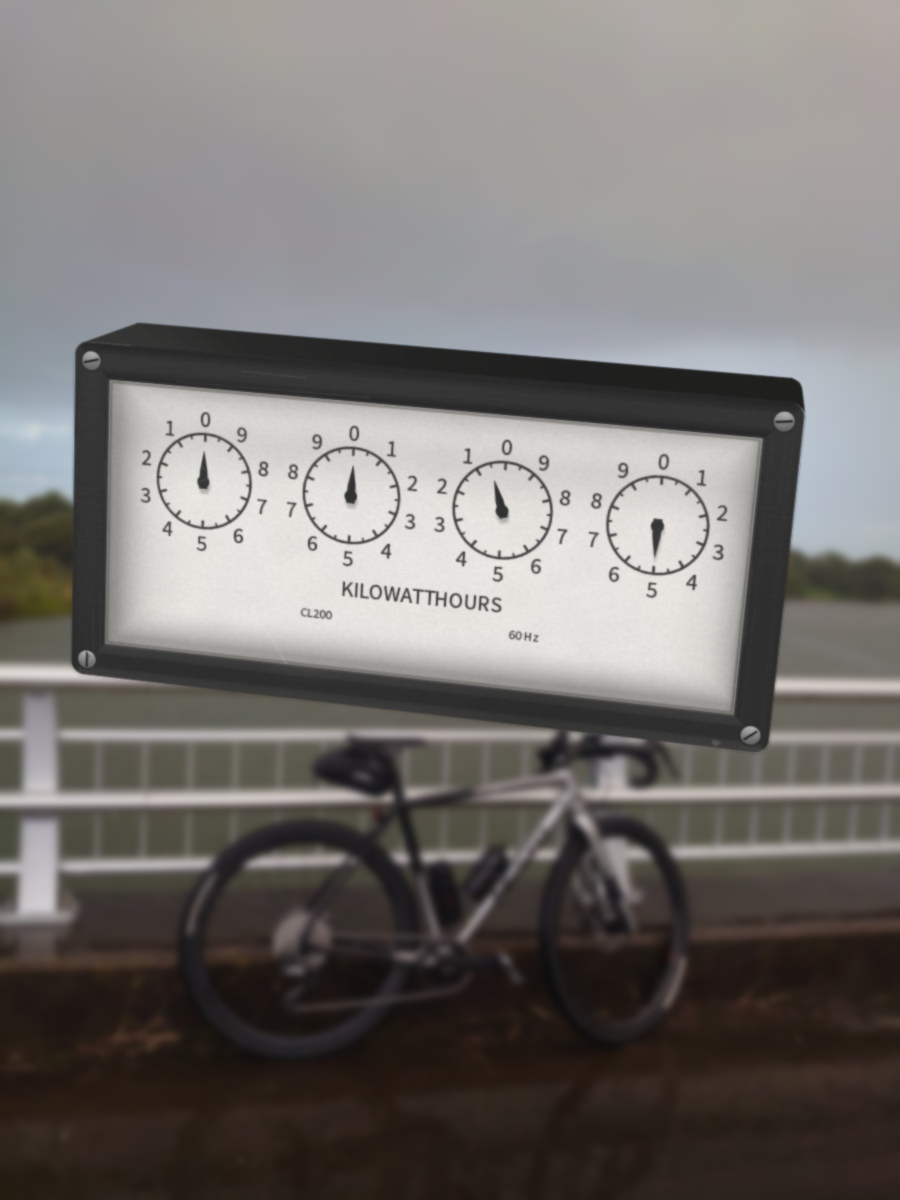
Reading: 5; kWh
